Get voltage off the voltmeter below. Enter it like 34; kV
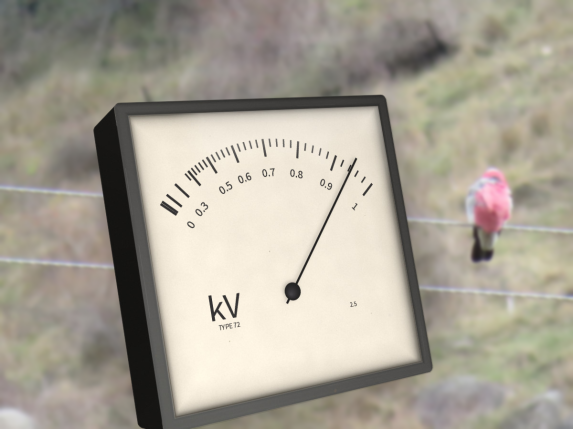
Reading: 0.94; kV
